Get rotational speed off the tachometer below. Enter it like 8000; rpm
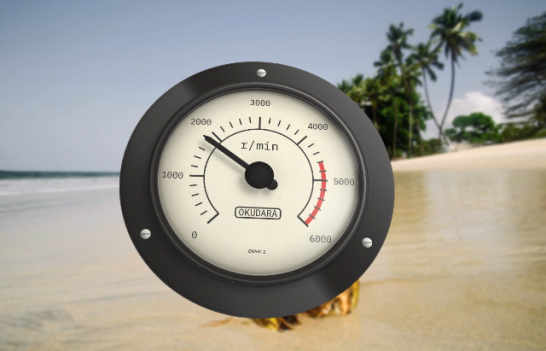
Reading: 1800; rpm
